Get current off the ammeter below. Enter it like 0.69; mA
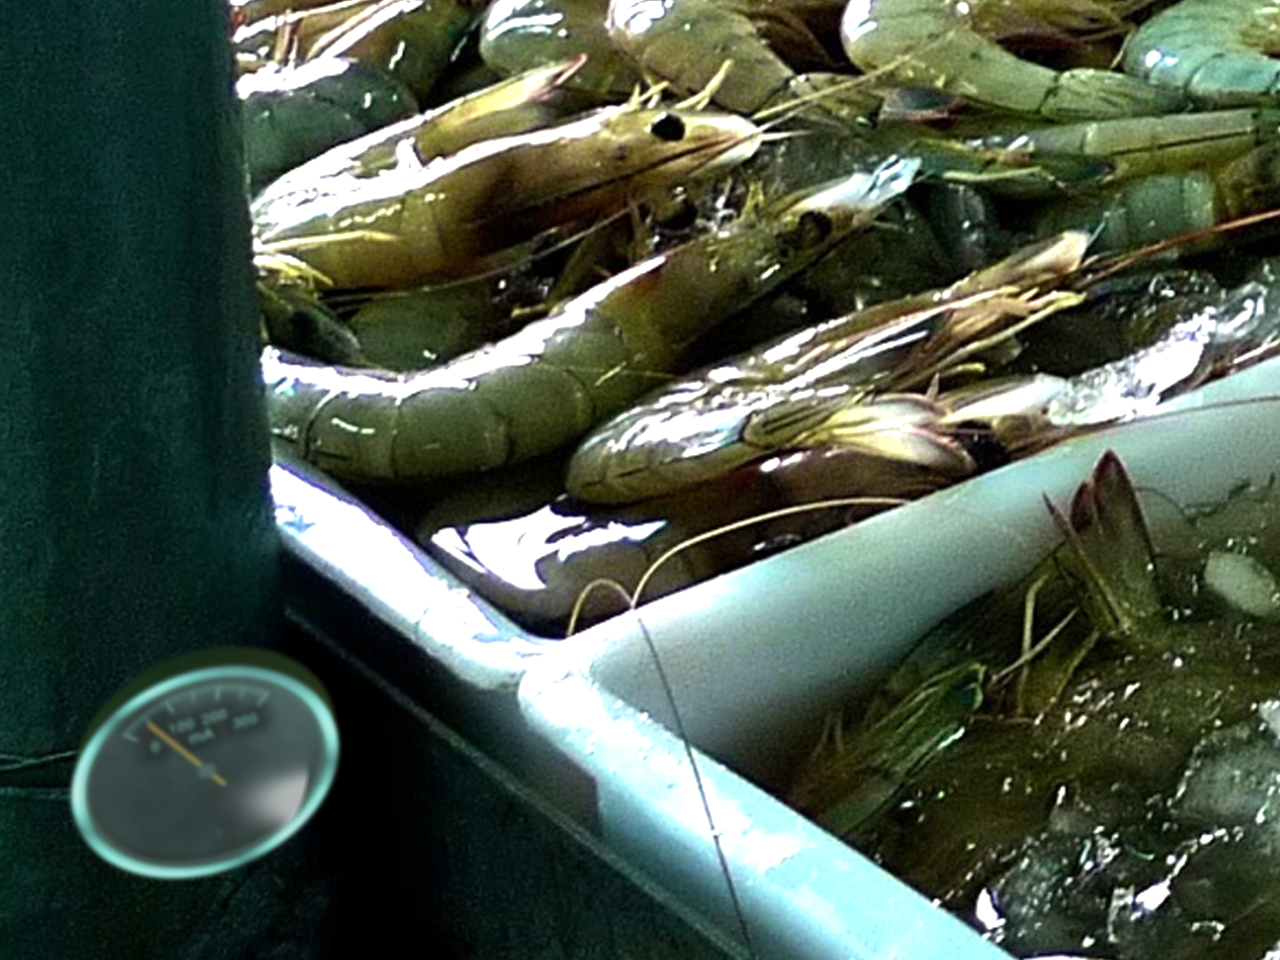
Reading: 50; mA
